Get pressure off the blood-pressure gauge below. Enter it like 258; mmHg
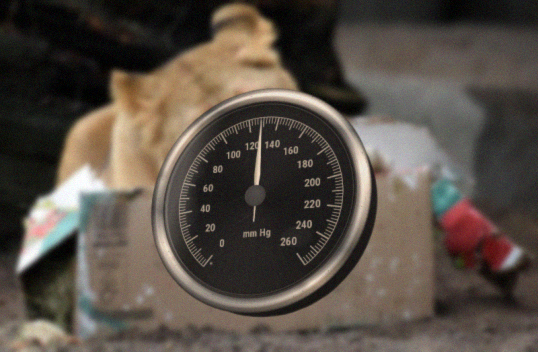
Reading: 130; mmHg
